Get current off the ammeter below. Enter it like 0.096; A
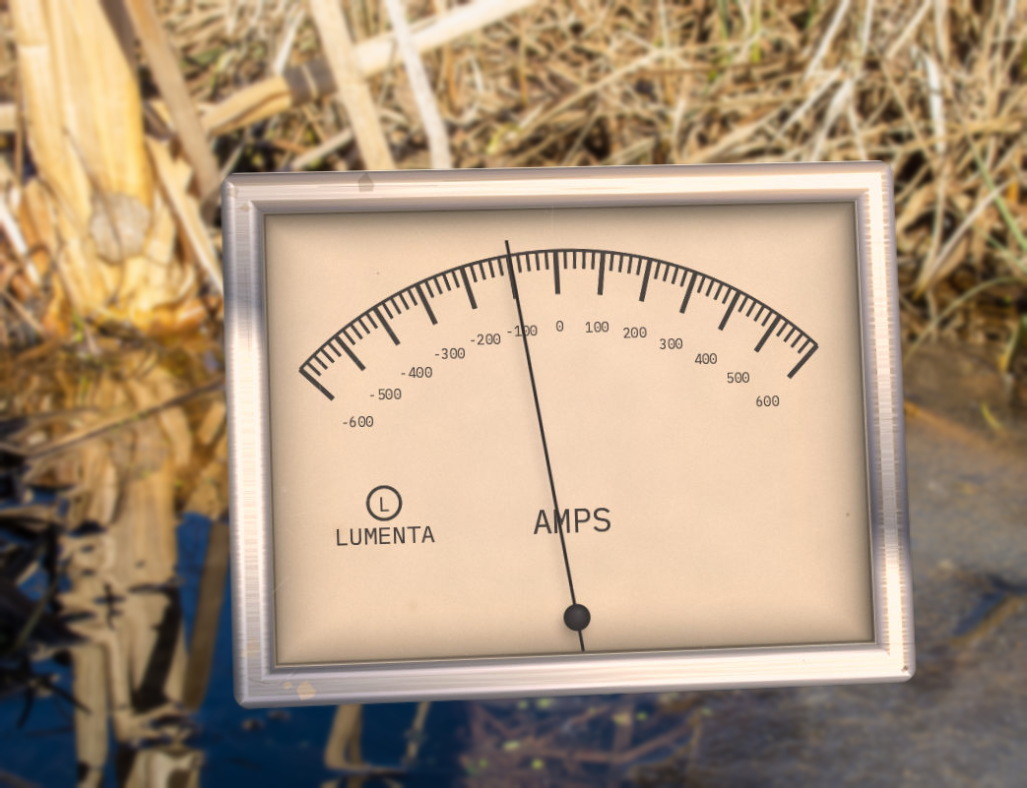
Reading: -100; A
